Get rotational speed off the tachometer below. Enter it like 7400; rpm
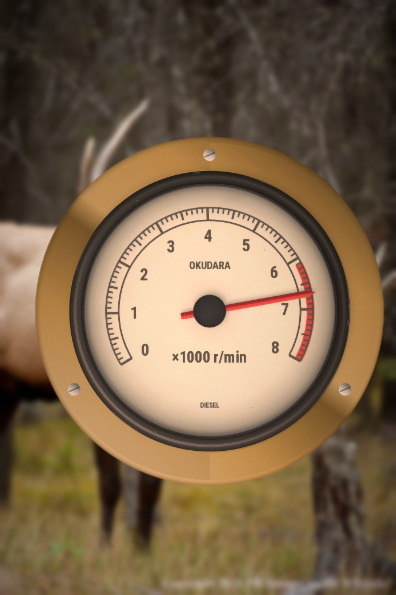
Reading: 6700; rpm
